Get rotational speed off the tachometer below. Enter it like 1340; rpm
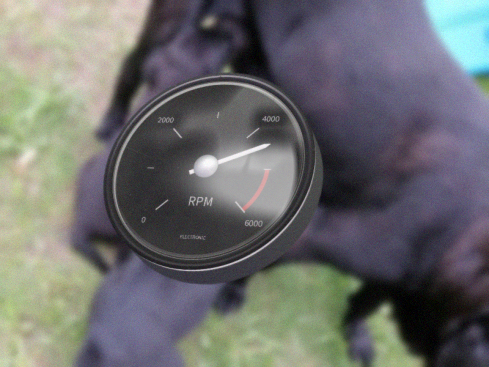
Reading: 4500; rpm
